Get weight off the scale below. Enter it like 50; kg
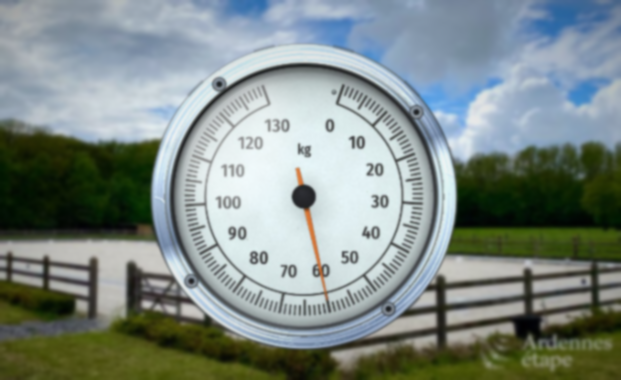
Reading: 60; kg
